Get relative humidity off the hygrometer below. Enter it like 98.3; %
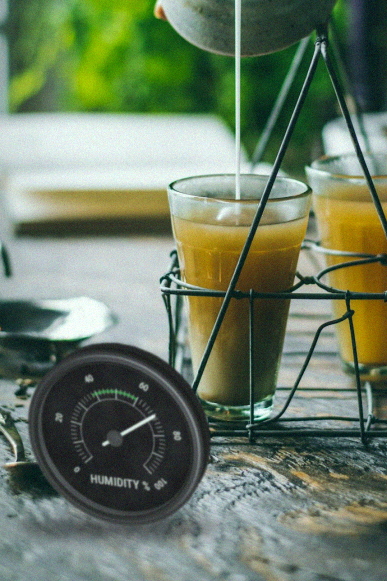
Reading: 70; %
